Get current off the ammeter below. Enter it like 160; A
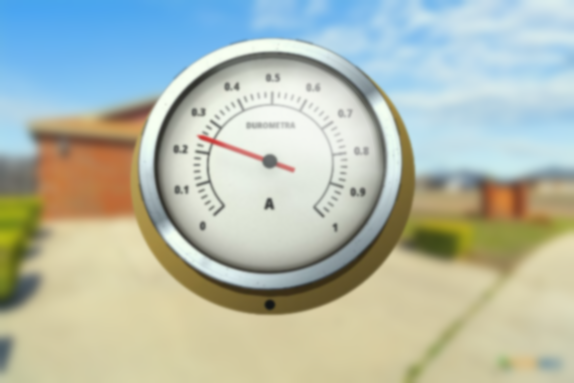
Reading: 0.24; A
